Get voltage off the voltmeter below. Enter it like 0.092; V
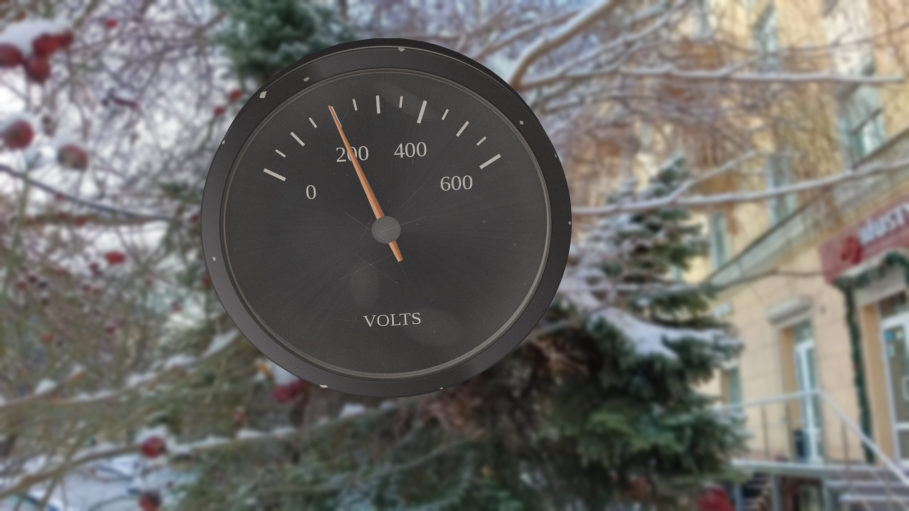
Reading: 200; V
